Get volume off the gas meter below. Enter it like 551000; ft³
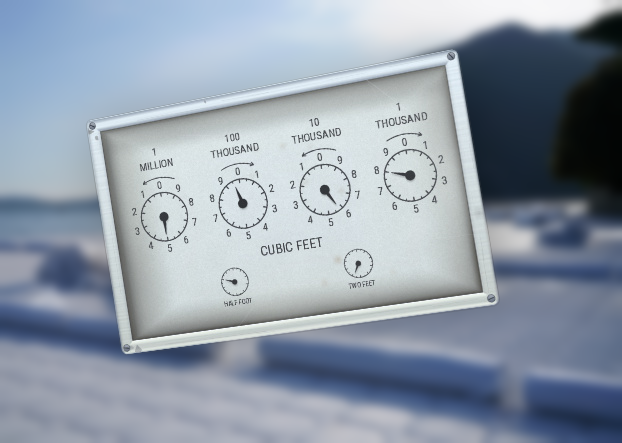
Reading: 495800; ft³
